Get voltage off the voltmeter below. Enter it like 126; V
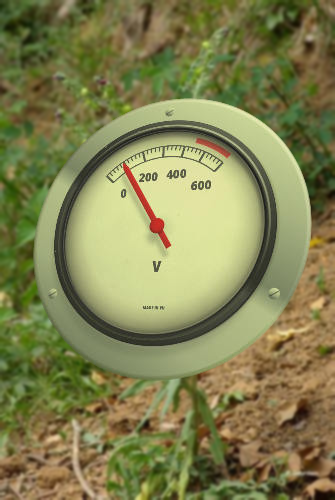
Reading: 100; V
